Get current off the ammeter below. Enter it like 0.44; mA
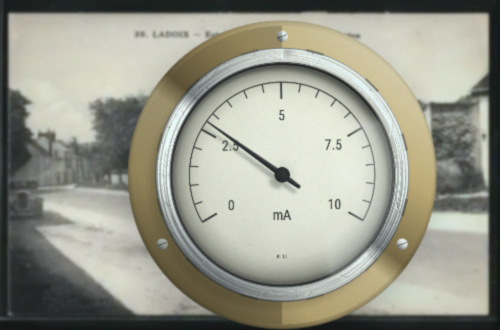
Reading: 2.75; mA
